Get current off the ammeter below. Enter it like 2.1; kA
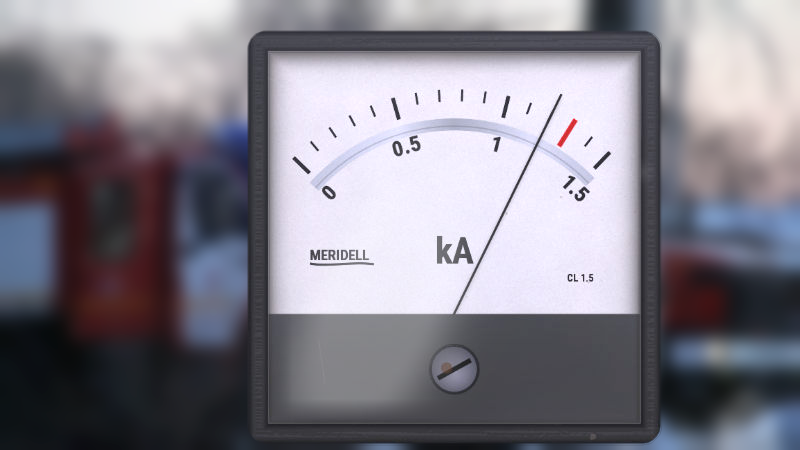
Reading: 1.2; kA
